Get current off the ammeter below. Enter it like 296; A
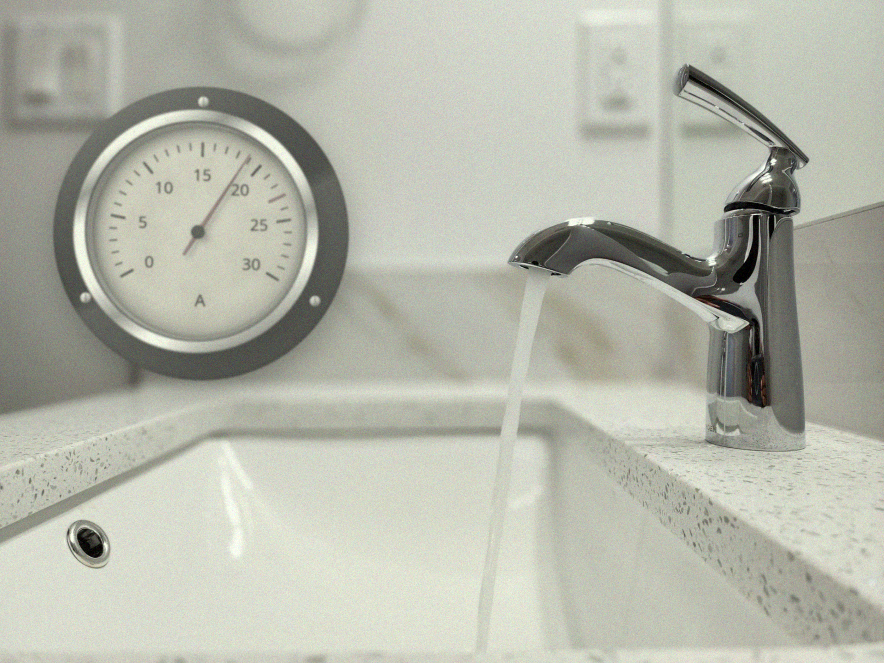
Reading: 19; A
